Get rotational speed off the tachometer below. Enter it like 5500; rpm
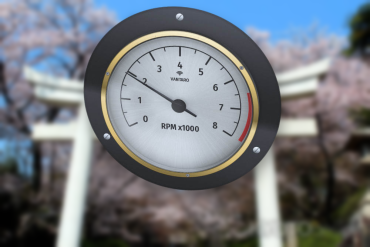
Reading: 2000; rpm
